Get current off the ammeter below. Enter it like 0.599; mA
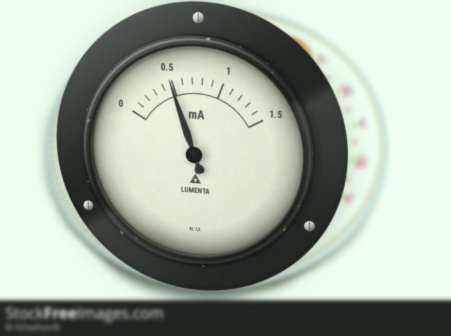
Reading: 0.5; mA
